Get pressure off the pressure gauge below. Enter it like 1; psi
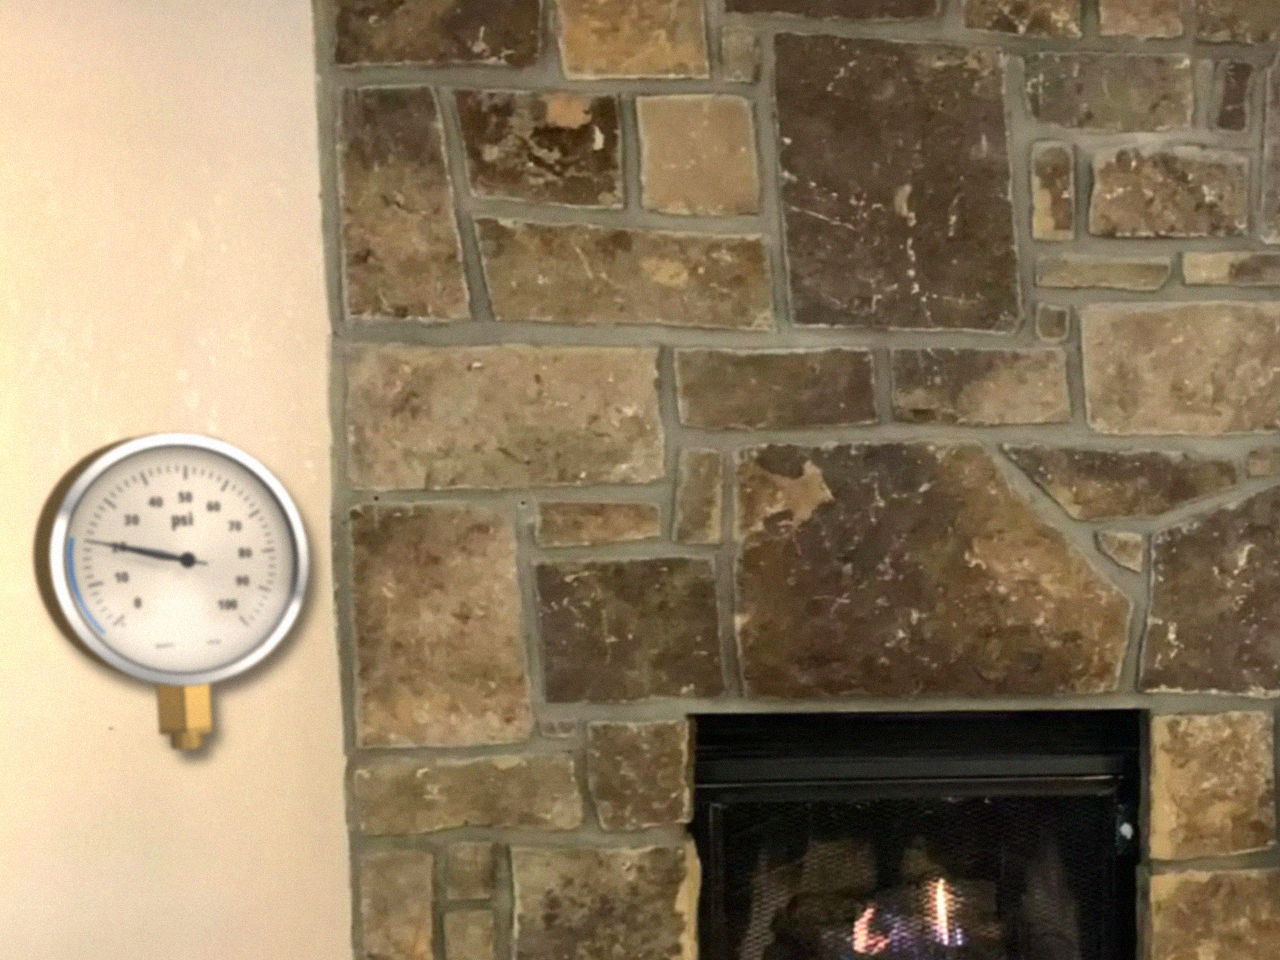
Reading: 20; psi
